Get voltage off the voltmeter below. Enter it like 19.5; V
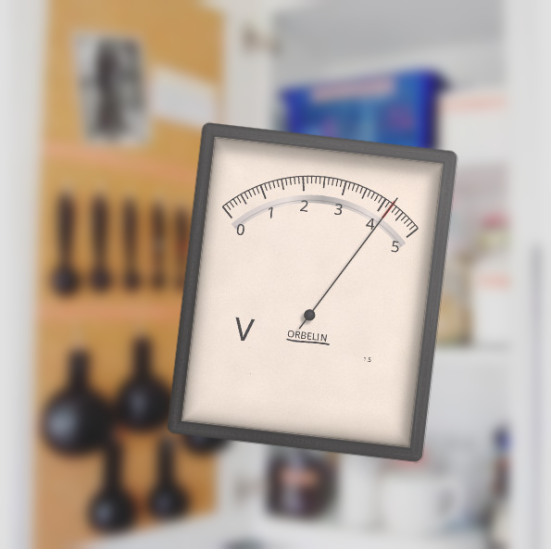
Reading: 4.2; V
